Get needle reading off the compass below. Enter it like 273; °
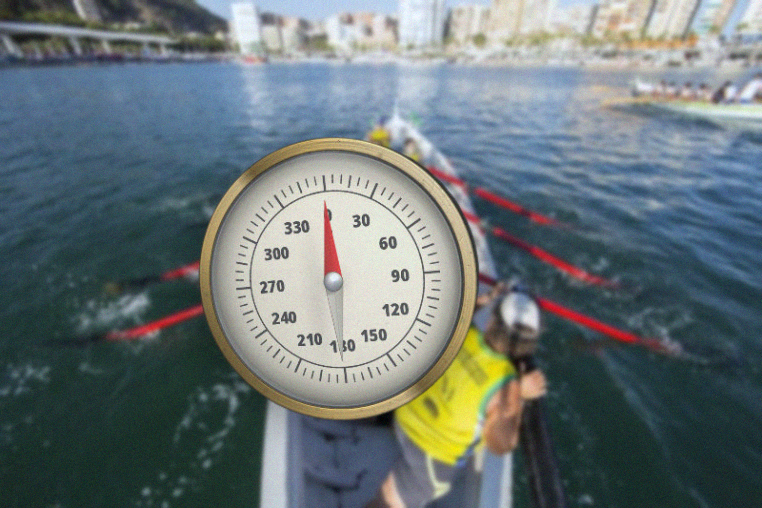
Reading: 0; °
